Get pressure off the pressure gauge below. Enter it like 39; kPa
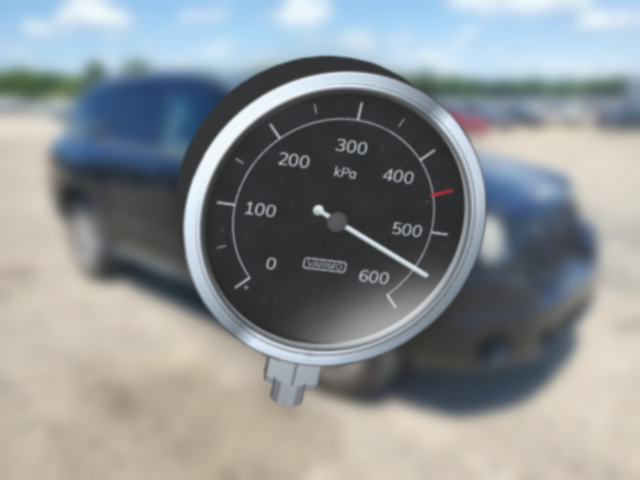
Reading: 550; kPa
